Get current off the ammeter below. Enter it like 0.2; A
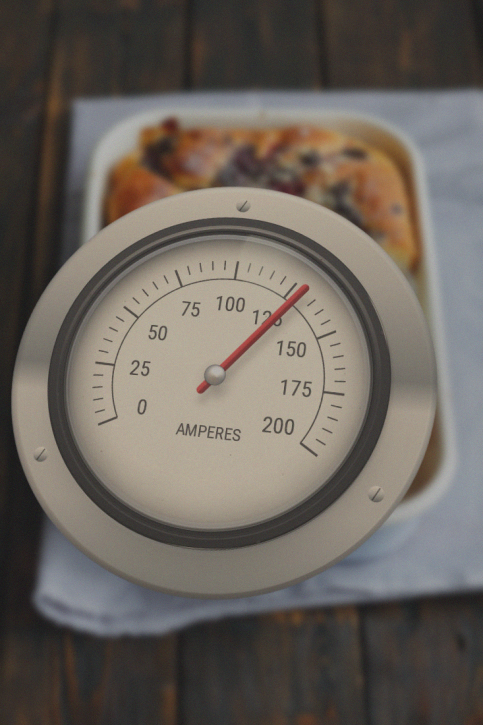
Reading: 130; A
